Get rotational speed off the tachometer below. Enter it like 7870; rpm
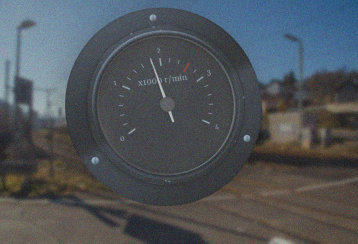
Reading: 1800; rpm
